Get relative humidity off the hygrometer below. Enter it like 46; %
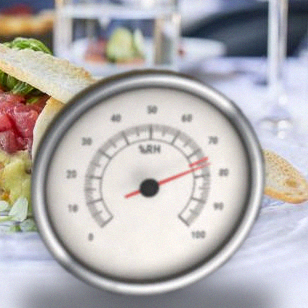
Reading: 75; %
